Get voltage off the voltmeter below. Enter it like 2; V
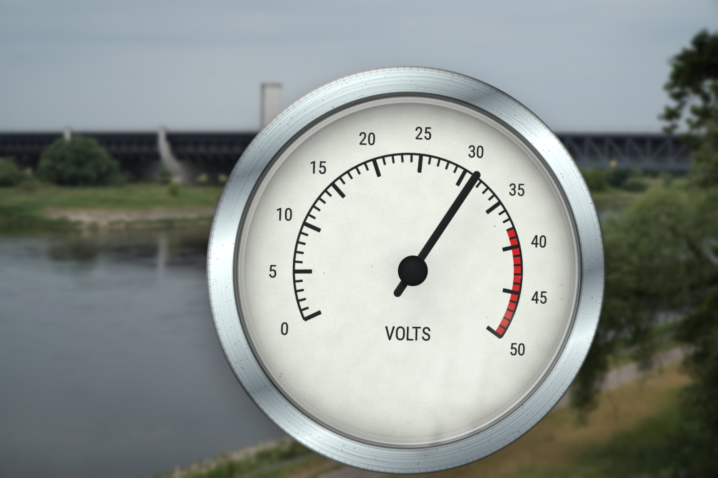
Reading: 31; V
